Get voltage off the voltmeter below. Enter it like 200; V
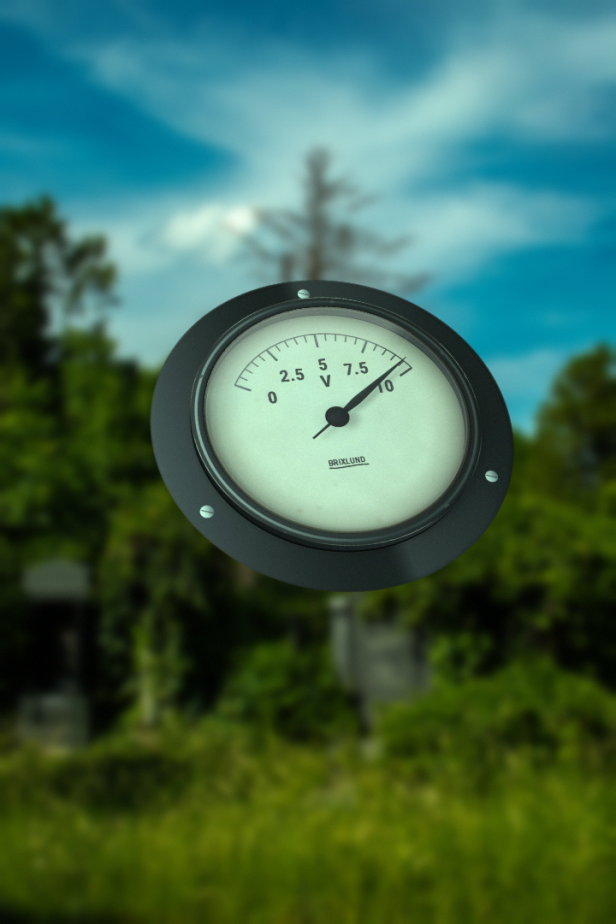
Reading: 9.5; V
